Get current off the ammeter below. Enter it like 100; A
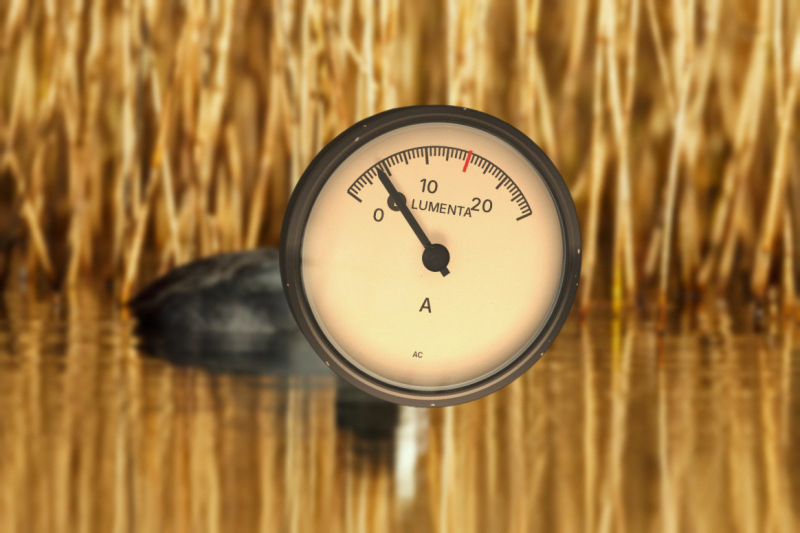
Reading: 4; A
